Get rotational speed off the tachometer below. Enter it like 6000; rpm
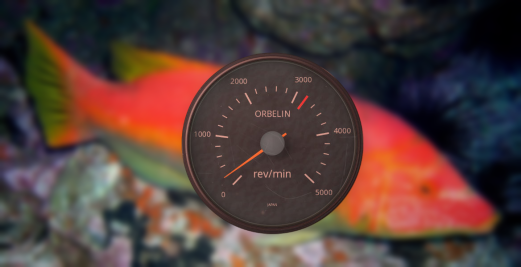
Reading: 200; rpm
